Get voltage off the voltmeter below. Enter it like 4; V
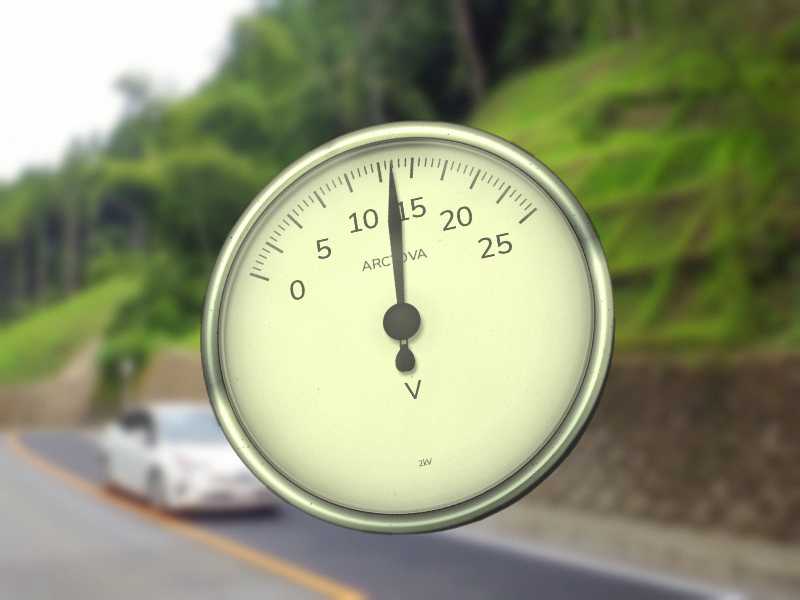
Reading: 13.5; V
